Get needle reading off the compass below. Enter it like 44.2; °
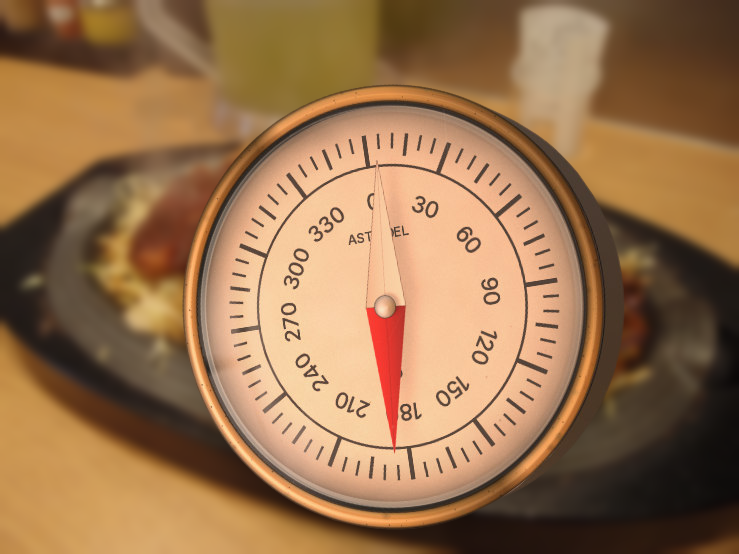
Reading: 185; °
